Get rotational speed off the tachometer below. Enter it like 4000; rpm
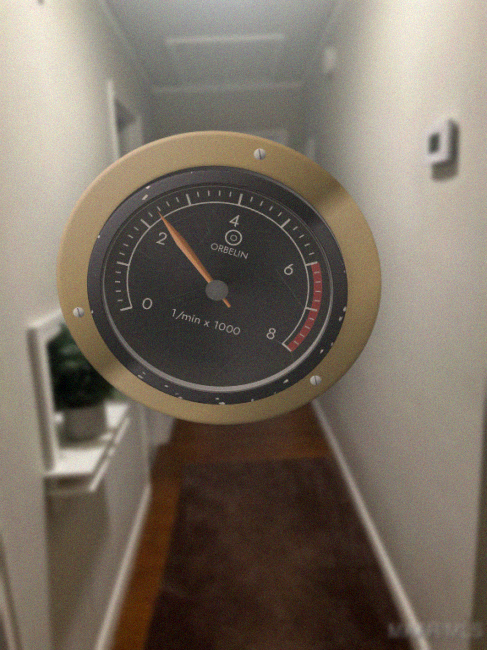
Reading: 2400; rpm
